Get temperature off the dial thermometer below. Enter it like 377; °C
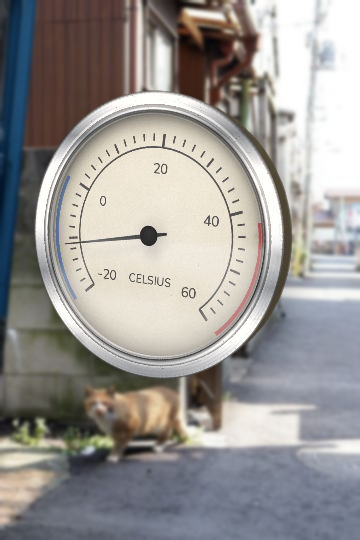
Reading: -11; °C
